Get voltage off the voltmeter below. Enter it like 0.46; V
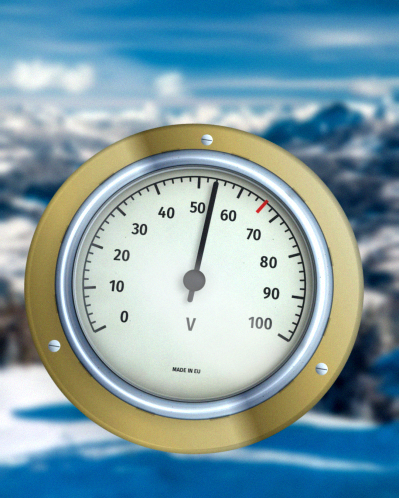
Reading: 54; V
